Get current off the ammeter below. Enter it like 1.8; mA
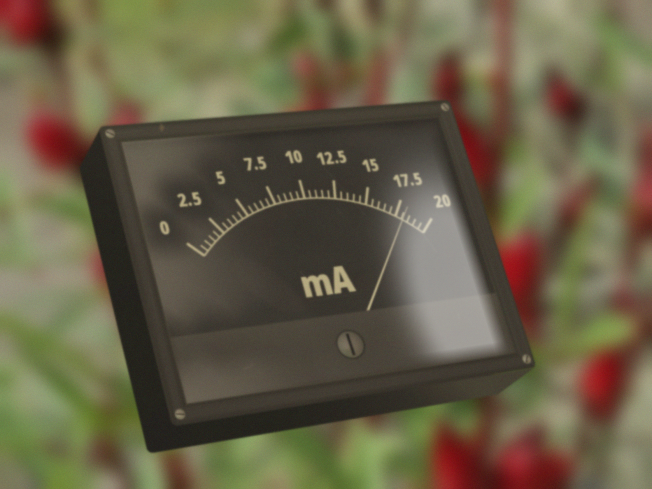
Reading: 18; mA
